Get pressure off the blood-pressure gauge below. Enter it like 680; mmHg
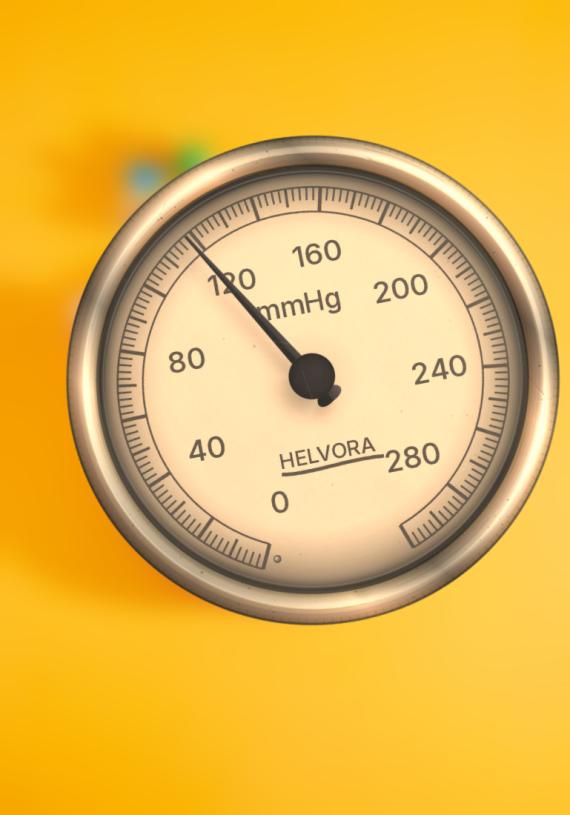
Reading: 118; mmHg
